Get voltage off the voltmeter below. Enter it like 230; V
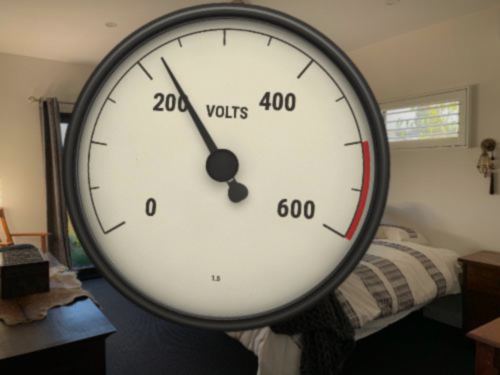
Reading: 225; V
